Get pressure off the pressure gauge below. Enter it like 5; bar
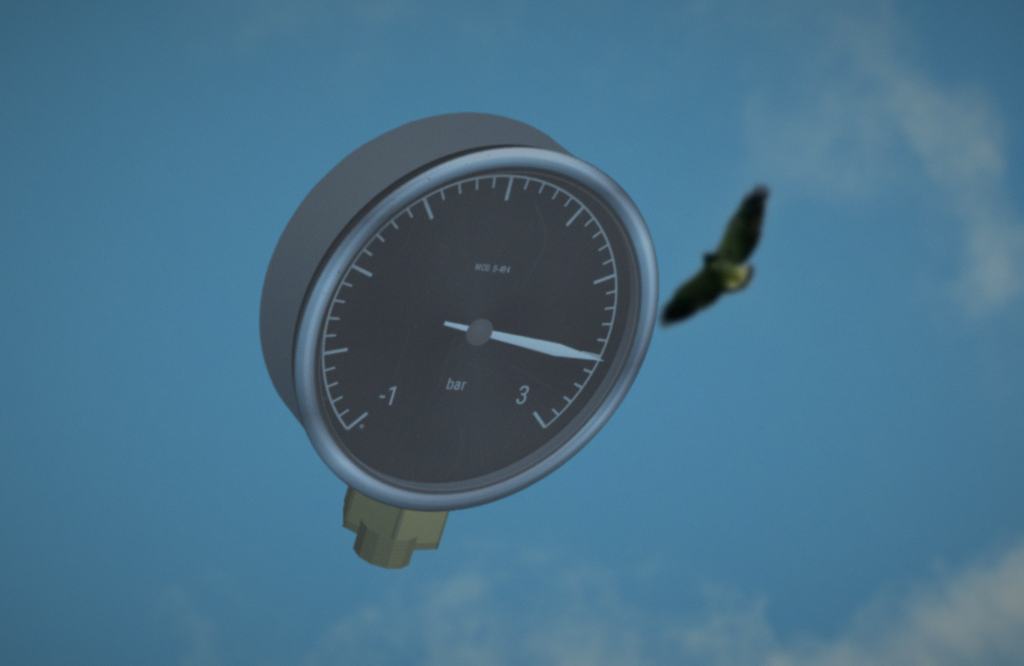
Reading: 2.5; bar
